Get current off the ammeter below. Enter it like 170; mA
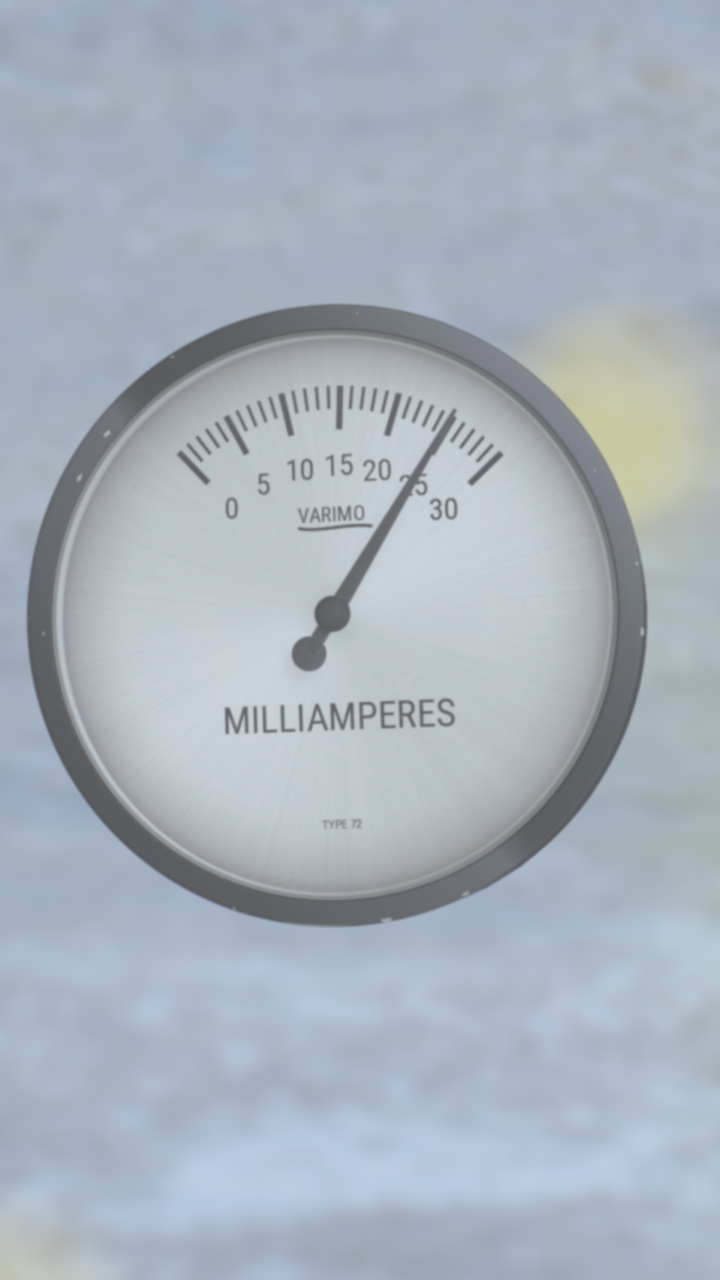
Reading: 25; mA
